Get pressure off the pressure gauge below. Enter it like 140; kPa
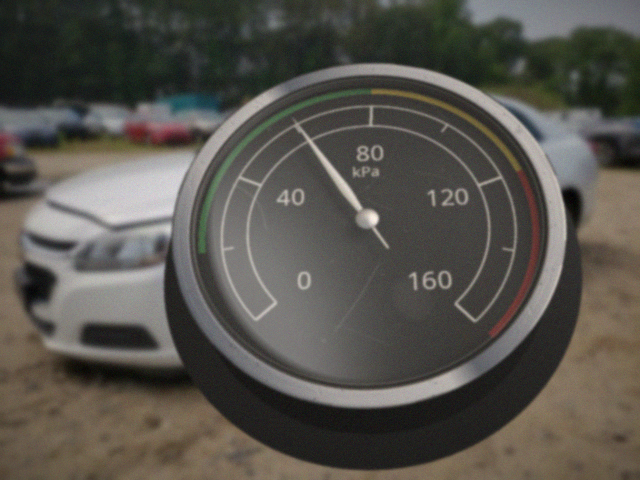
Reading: 60; kPa
